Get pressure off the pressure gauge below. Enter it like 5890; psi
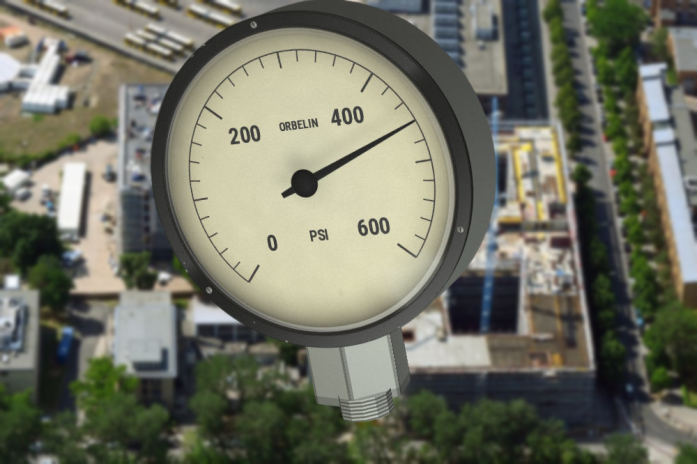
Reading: 460; psi
